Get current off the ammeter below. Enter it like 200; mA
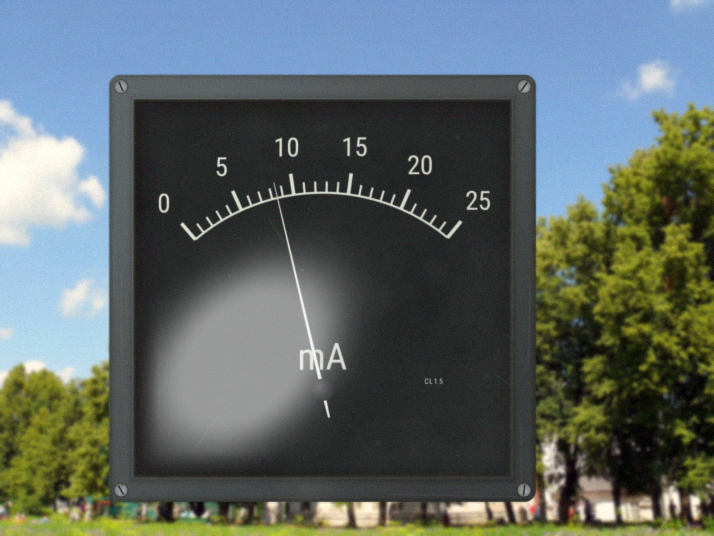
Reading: 8.5; mA
